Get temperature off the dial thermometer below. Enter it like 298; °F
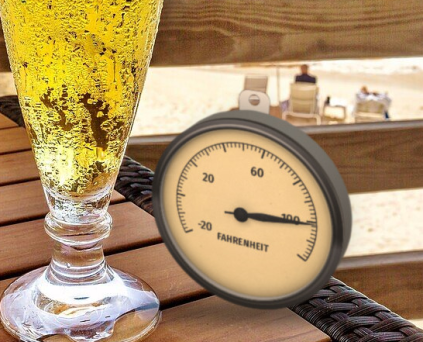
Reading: 100; °F
